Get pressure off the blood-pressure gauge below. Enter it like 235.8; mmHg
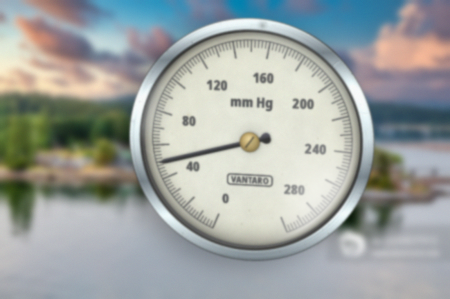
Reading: 50; mmHg
